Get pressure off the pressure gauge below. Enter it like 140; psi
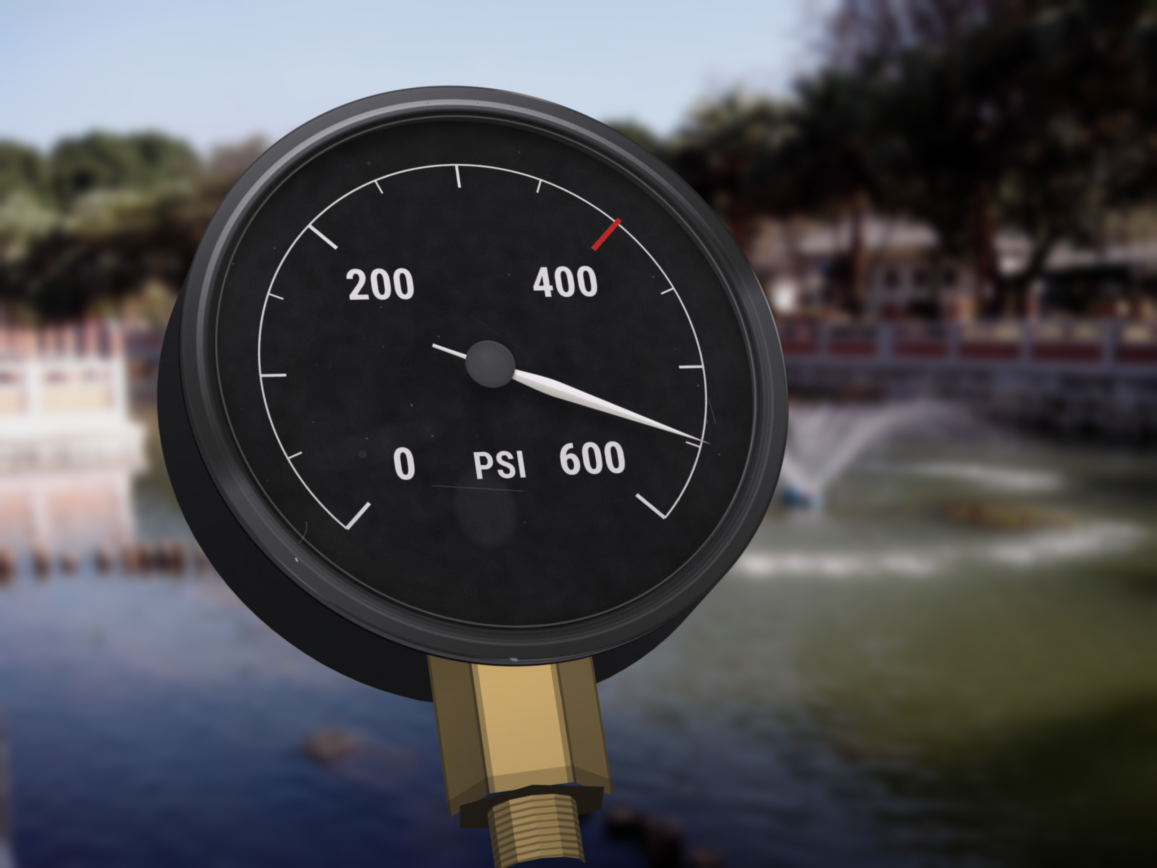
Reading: 550; psi
